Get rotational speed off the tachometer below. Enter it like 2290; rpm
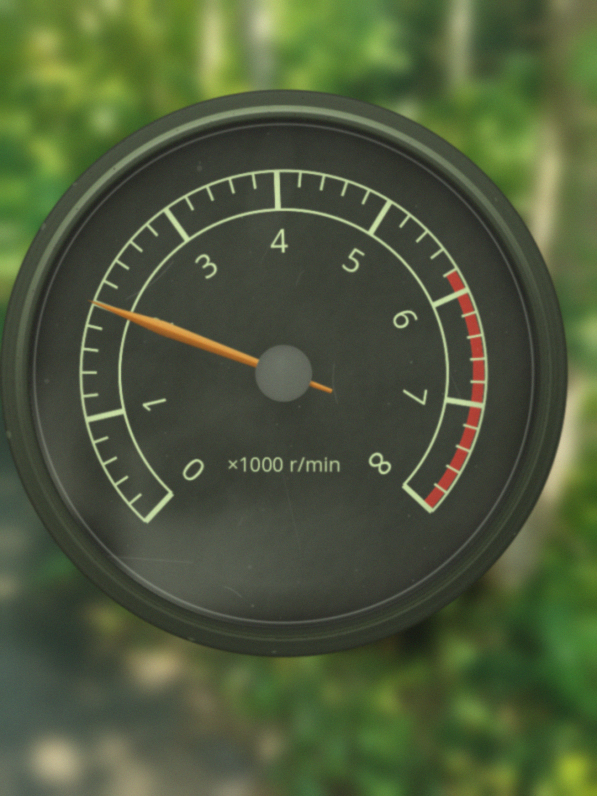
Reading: 2000; rpm
